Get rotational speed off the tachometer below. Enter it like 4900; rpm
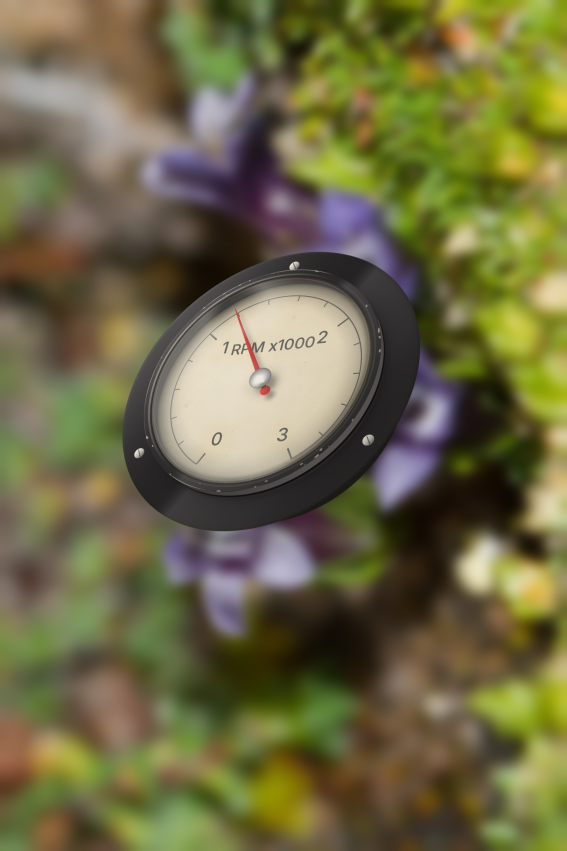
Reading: 1200; rpm
